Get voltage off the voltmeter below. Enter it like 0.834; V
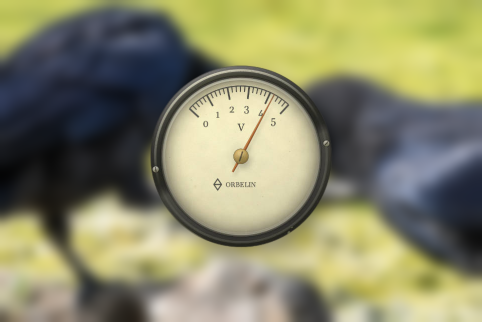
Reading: 4.2; V
